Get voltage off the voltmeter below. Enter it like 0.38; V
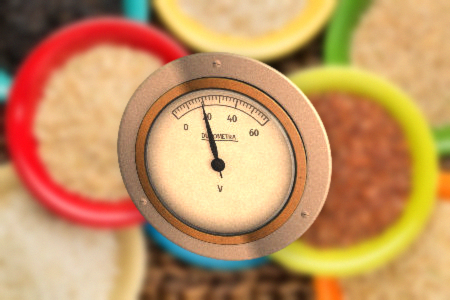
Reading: 20; V
